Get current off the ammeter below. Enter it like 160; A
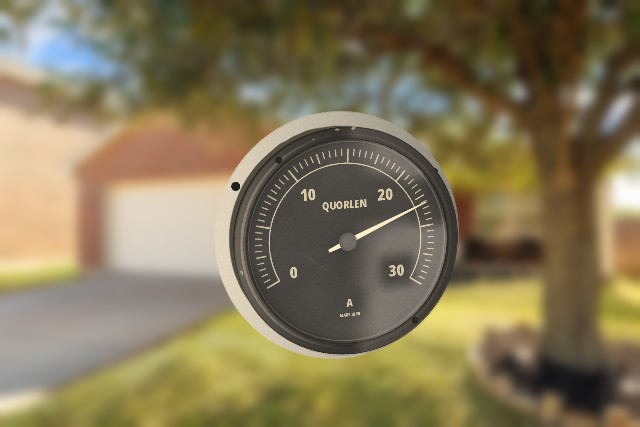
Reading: 23; A
